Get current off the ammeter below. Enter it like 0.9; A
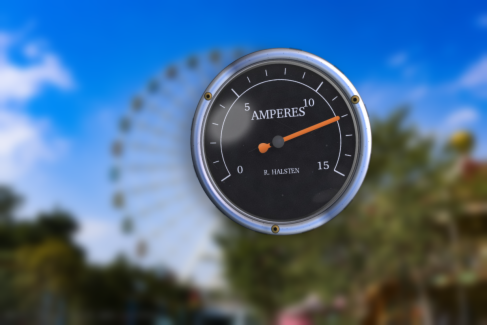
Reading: 12; A
